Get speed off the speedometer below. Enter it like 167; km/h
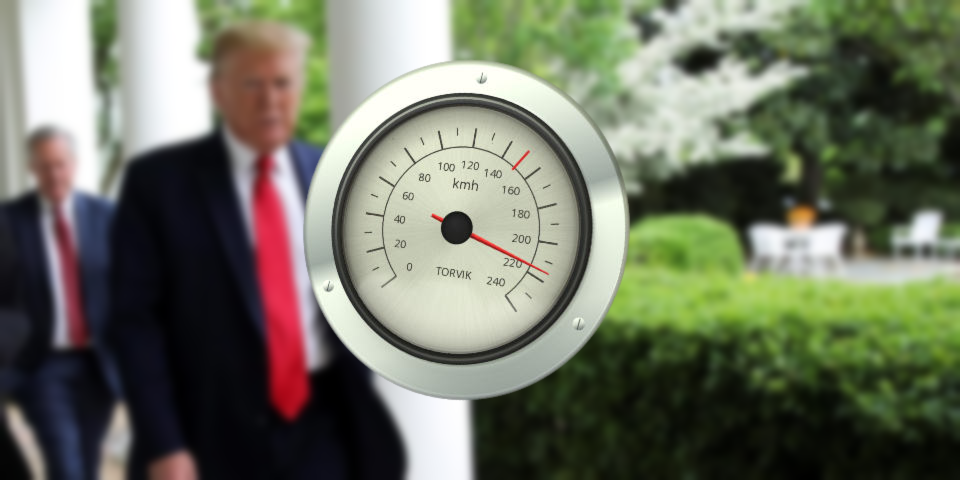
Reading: 215; km/h
